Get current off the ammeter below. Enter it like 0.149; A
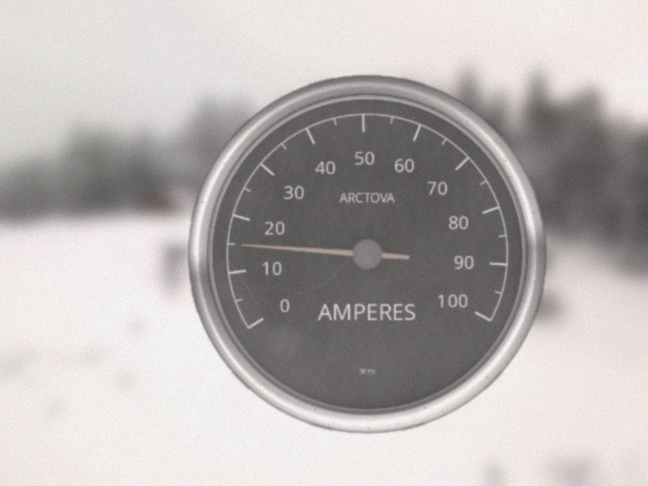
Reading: 15; A
